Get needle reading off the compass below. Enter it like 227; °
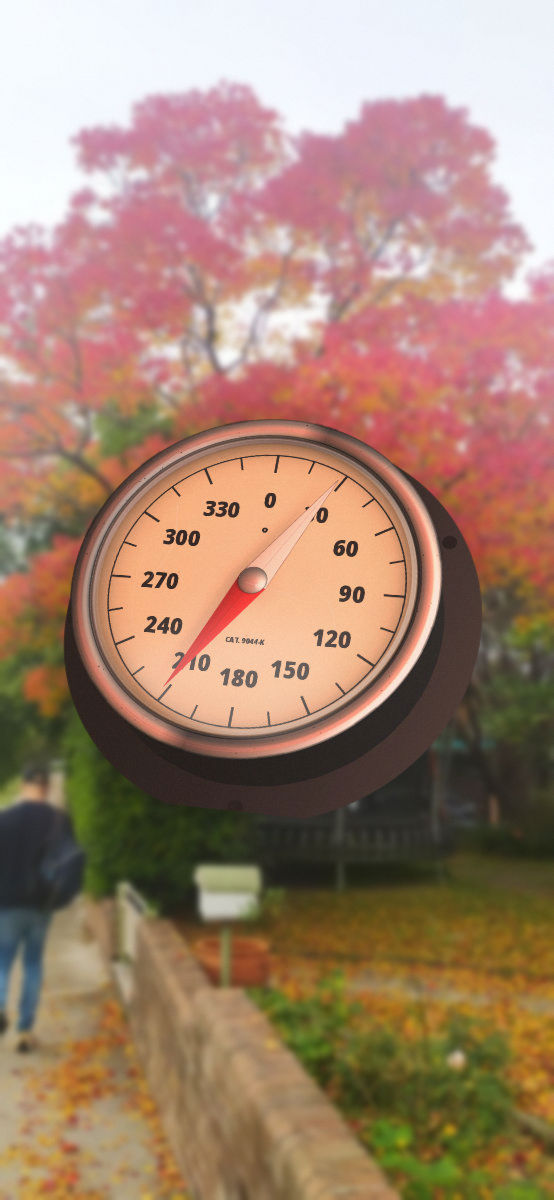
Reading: 210; °
